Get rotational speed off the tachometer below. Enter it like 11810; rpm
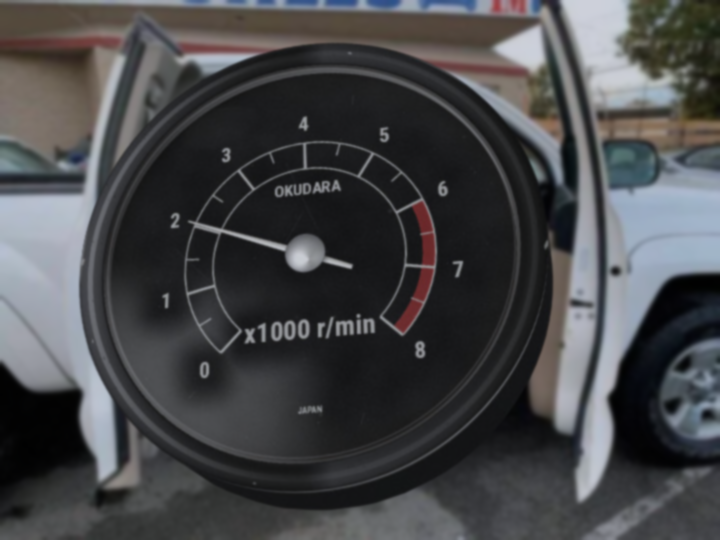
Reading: 2000; rpm
